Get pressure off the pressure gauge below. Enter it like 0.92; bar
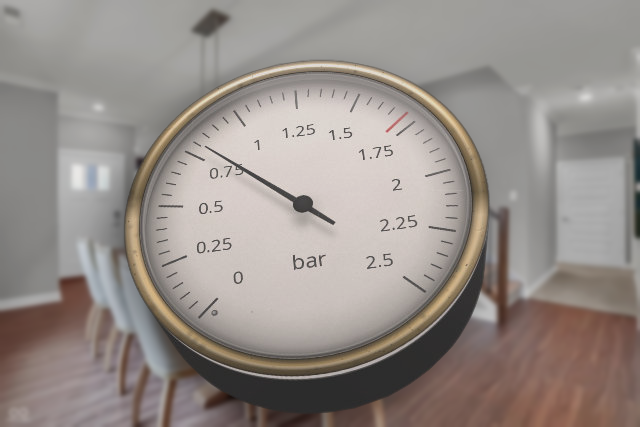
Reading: 0.8; bar
